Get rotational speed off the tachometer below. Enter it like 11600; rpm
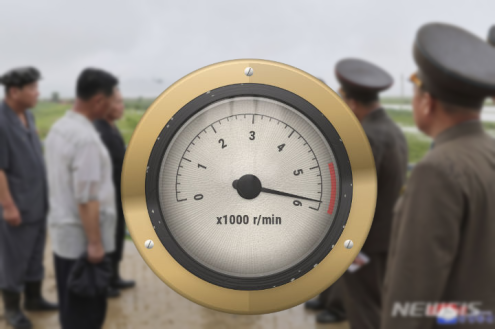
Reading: 5800; rpm
